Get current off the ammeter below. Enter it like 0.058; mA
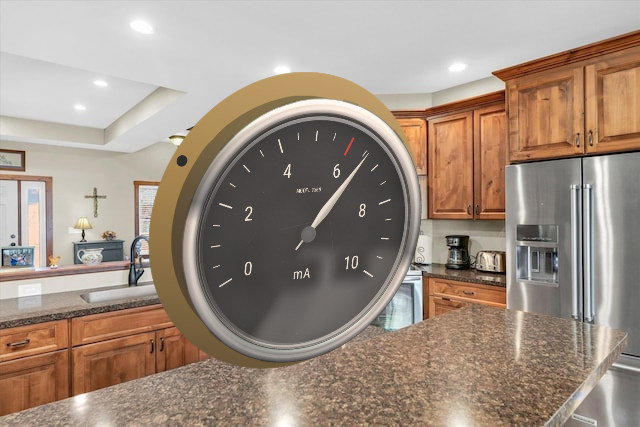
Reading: 6.5; mA
